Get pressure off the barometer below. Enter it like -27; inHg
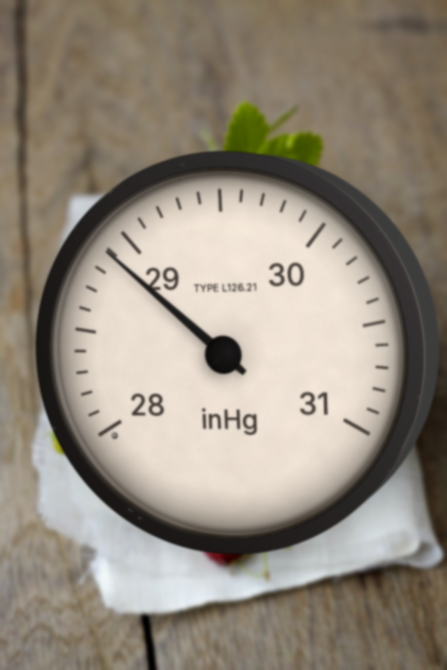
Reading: 28.9; inHg
